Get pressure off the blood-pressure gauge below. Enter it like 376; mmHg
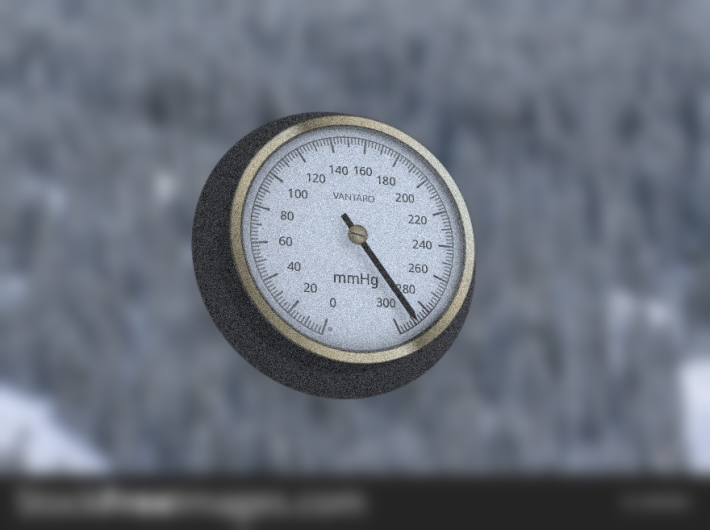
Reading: 290; mmHg
